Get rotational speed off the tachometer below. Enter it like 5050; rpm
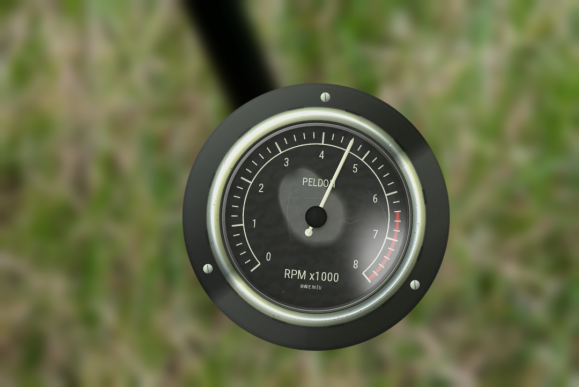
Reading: 4600; rpm
